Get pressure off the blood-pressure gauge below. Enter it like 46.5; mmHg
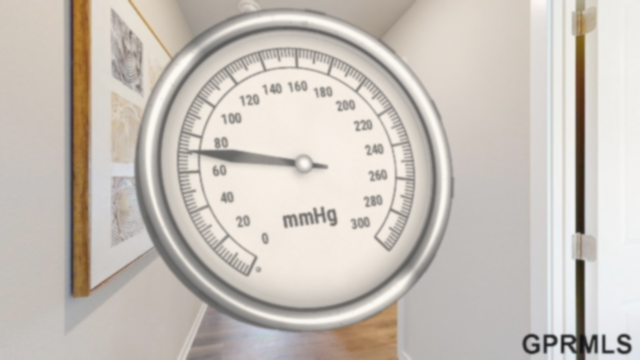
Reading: 70; mmHg
